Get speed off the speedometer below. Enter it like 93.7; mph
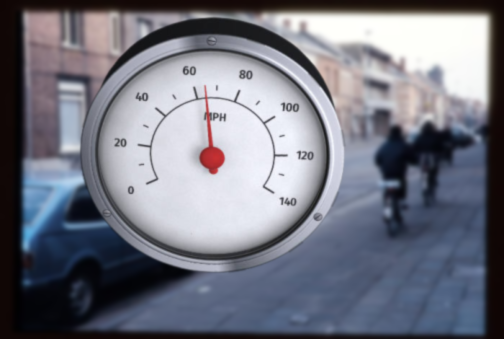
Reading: 65; mph
